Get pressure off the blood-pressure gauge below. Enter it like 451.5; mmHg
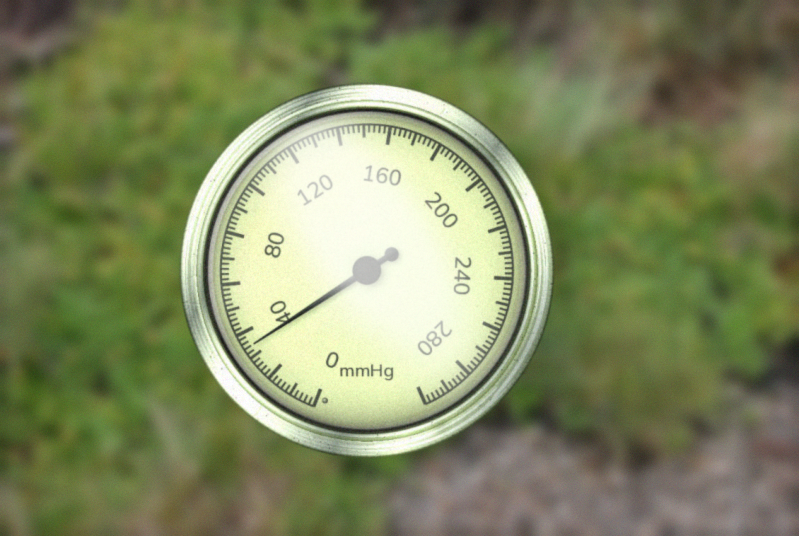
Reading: 34; mmHg
